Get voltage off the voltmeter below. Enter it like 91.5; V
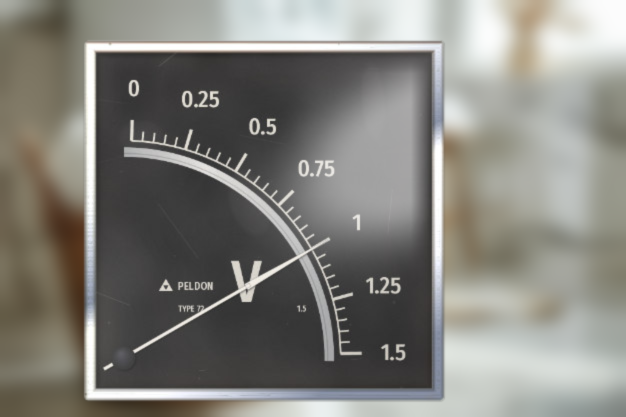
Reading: 1; V
